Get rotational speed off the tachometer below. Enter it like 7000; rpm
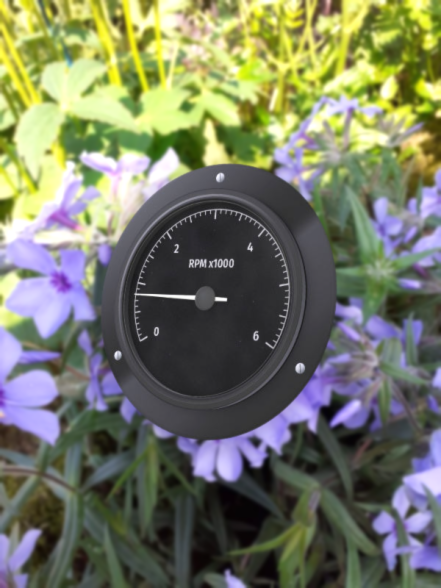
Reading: 800; rpm
